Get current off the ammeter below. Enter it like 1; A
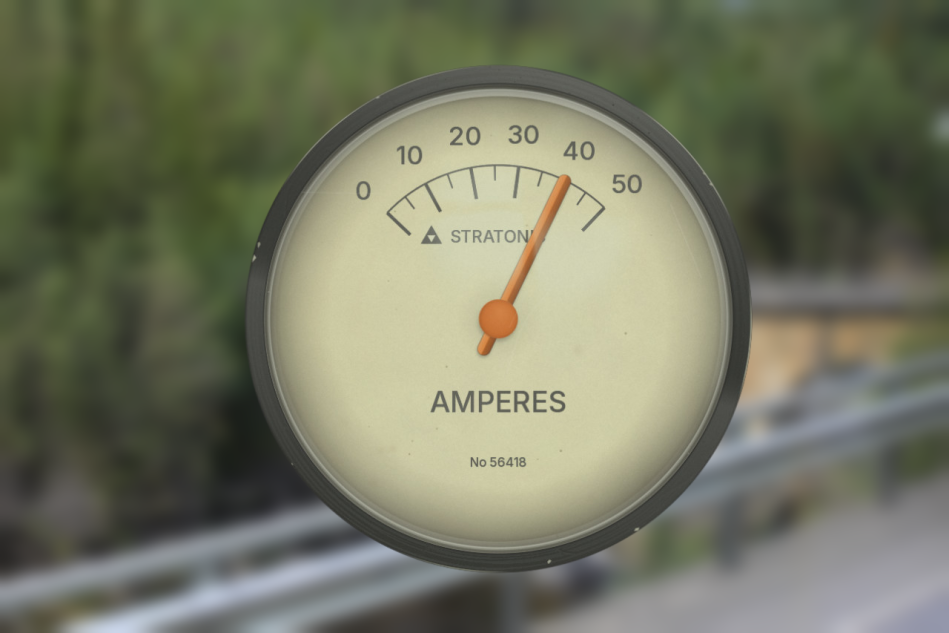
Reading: 40; A
